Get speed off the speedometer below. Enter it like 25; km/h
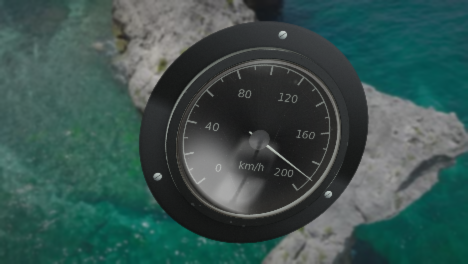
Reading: 190; km/h
